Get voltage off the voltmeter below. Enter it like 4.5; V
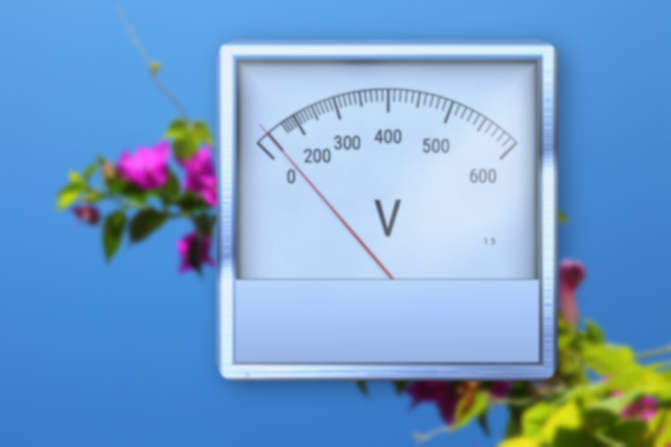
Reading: 100; V
